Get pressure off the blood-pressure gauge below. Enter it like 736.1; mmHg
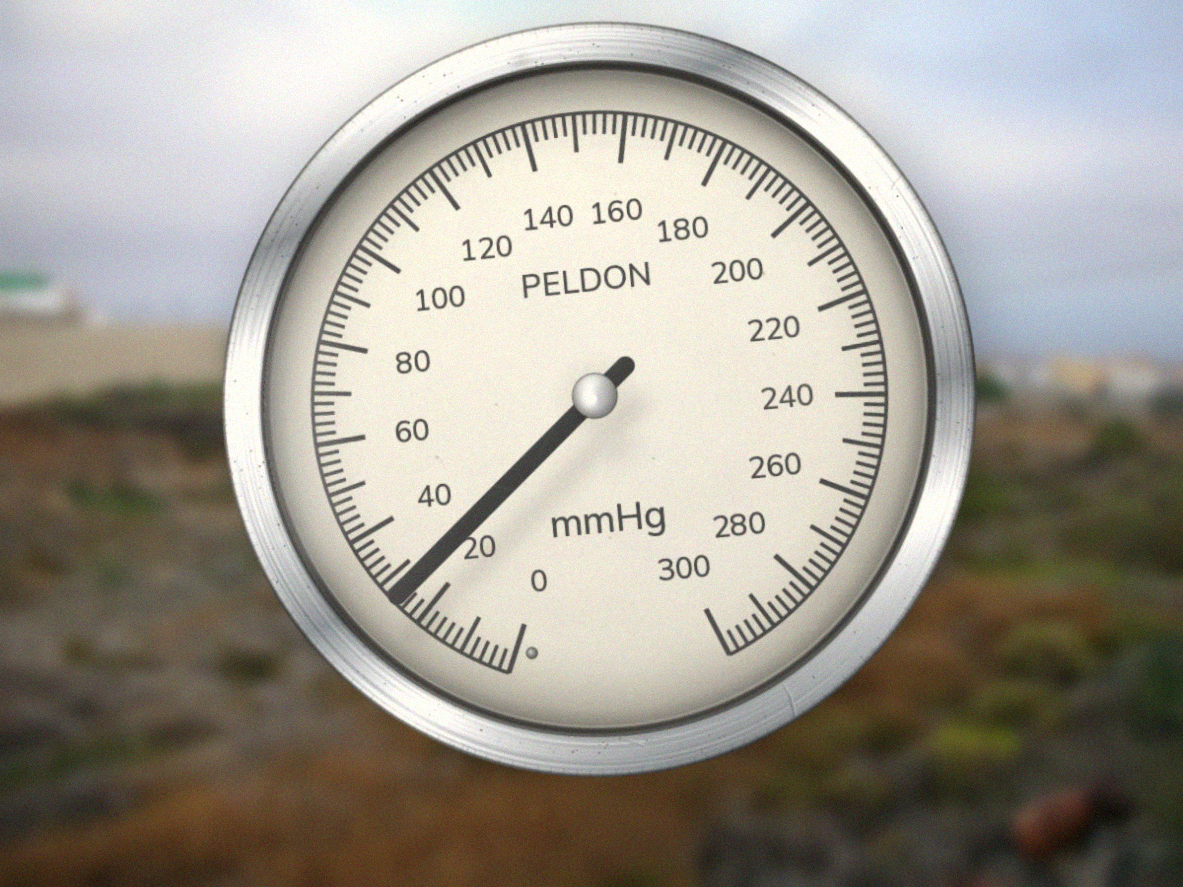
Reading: 26; mmHg
